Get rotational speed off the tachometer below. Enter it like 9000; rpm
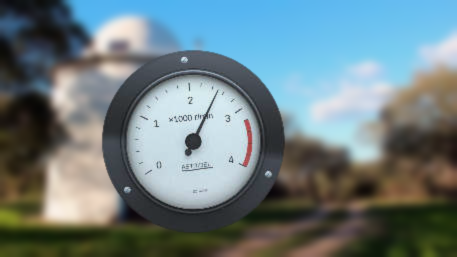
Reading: 2500; rpm
